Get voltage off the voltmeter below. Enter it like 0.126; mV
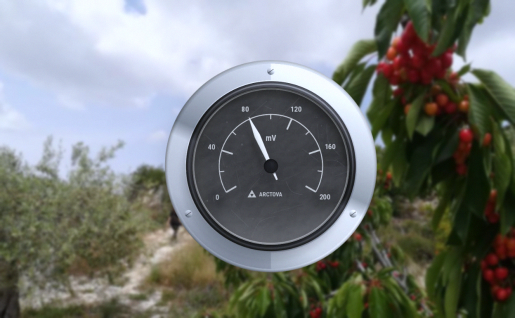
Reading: 80; mV
